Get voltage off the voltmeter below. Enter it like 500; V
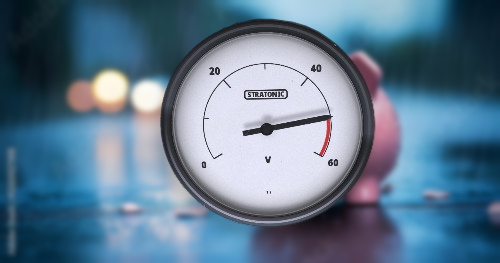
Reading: 50; V
